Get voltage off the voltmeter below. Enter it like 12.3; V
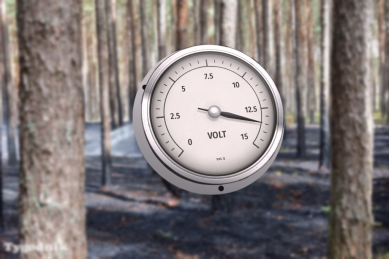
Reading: 13.5; V
